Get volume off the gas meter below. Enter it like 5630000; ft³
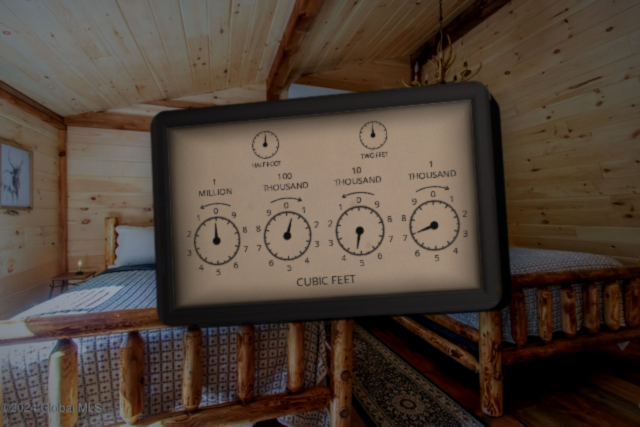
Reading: 4700; ft³
